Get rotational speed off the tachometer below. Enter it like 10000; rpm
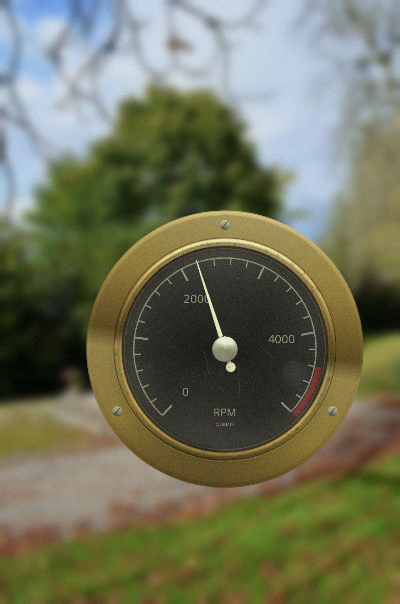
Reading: 2200; rpm
